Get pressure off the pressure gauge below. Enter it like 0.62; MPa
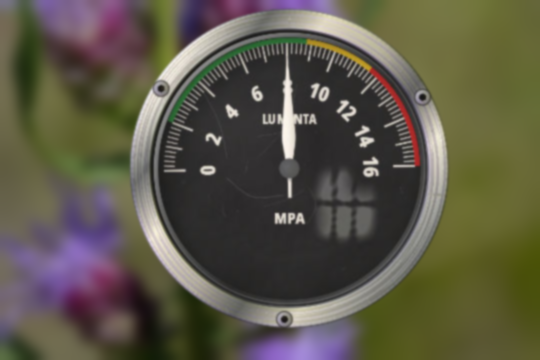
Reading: 8; MPa
